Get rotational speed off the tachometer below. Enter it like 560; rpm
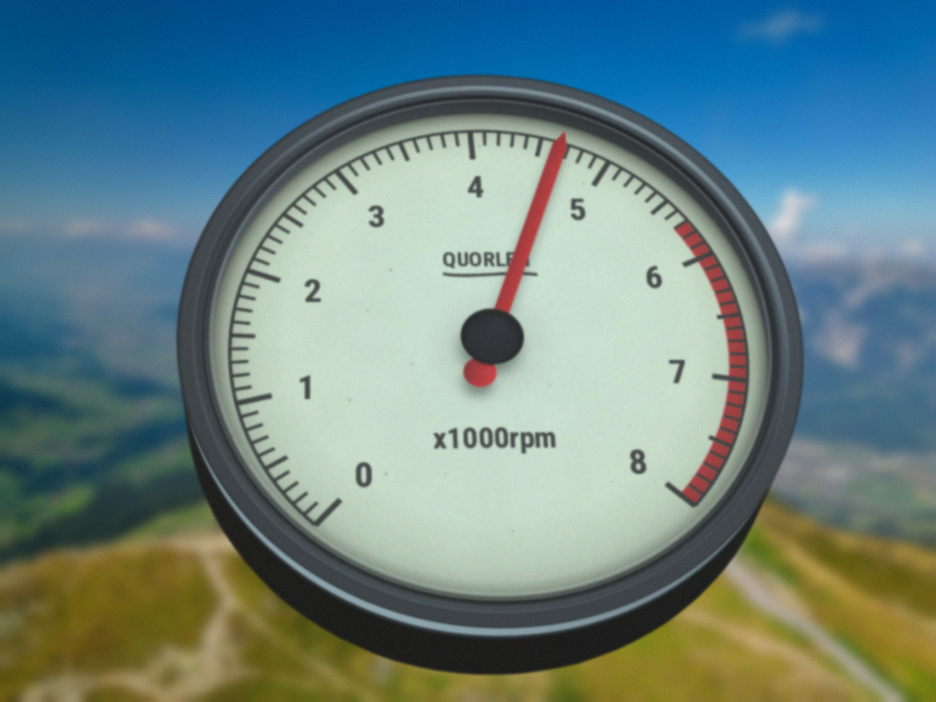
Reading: 4650; rpm
